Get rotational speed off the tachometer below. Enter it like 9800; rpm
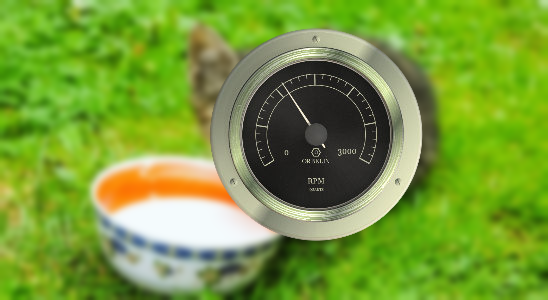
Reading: 1100; rpm
